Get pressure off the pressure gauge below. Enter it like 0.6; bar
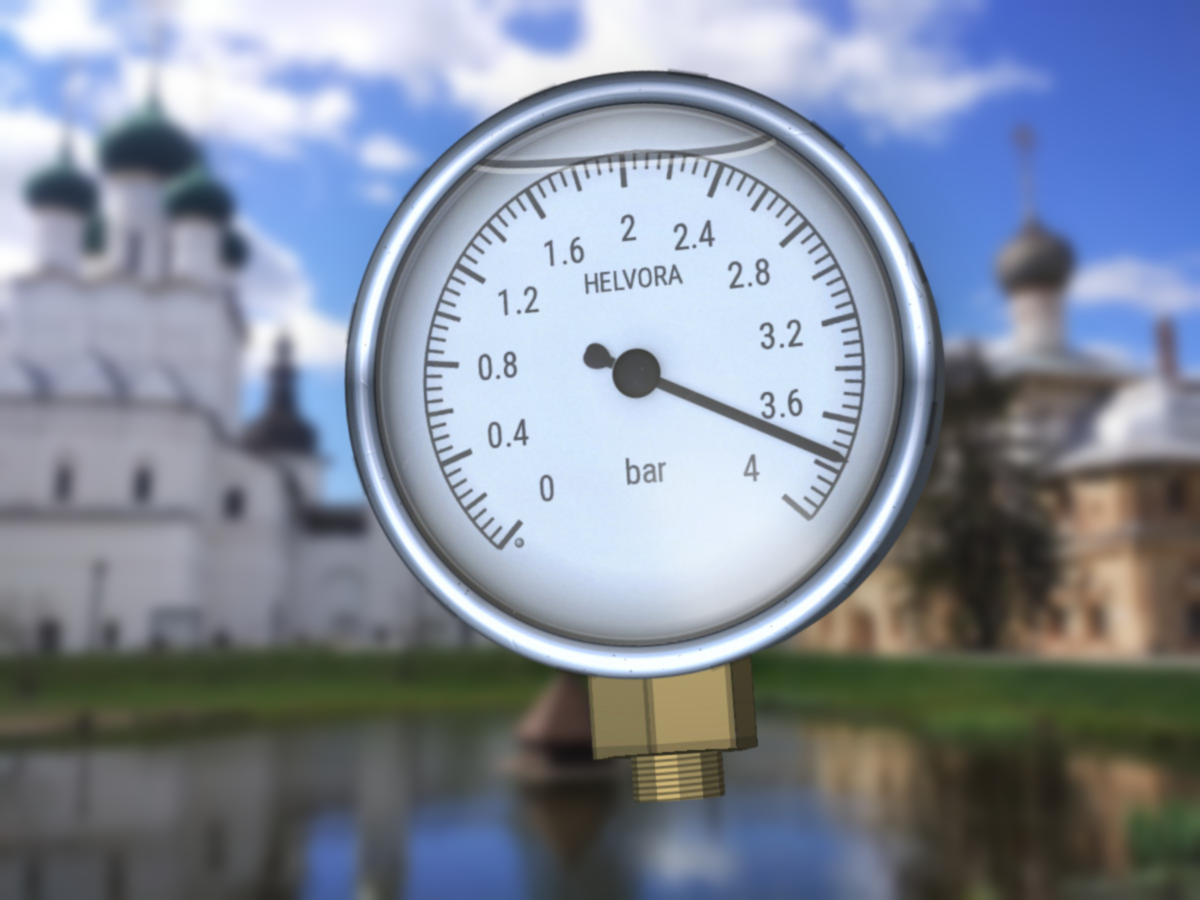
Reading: 3.75; bar
